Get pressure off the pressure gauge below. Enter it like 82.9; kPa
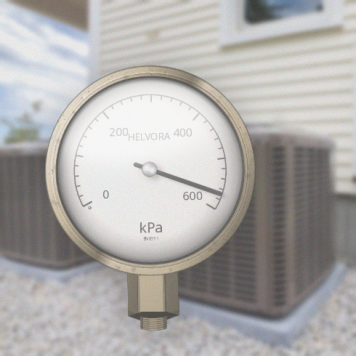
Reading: 570; kPa
